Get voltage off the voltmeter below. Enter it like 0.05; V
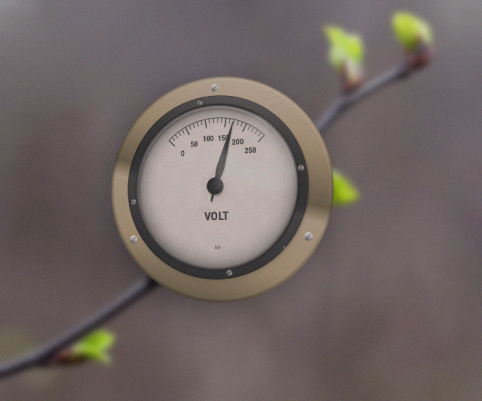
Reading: 170; V
